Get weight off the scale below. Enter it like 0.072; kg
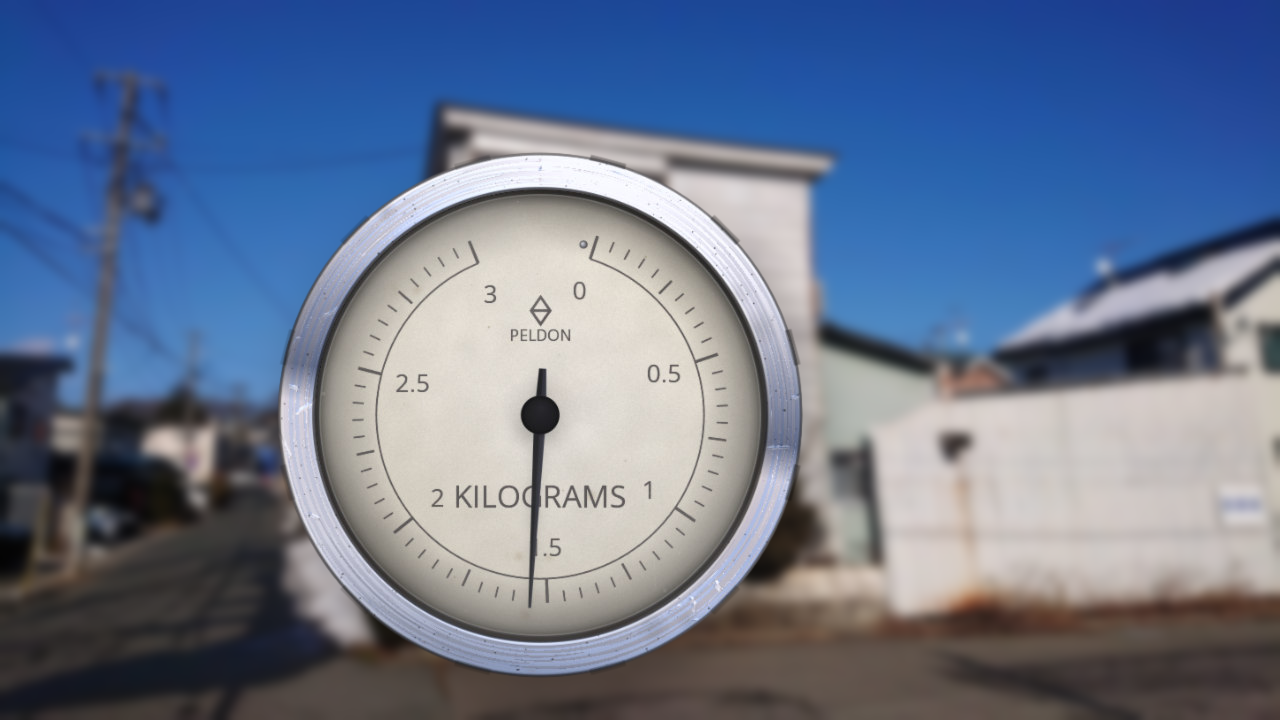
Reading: 1.55; kg
